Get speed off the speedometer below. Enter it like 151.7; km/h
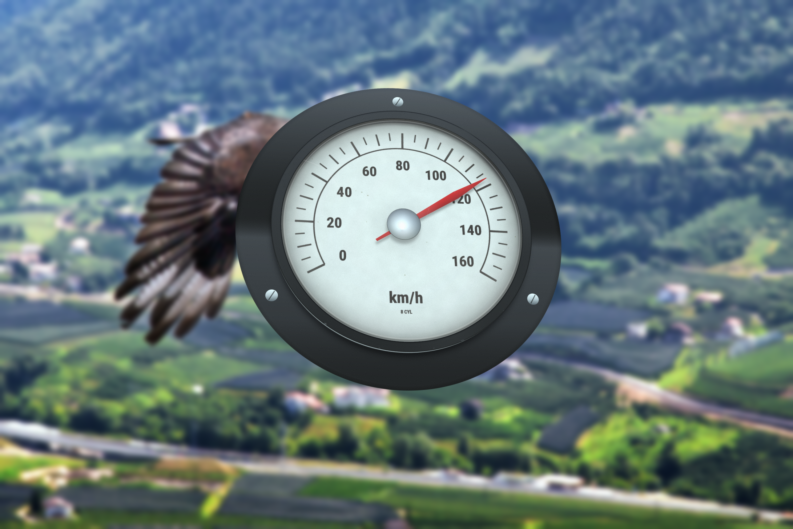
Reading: 117.5; km/h
